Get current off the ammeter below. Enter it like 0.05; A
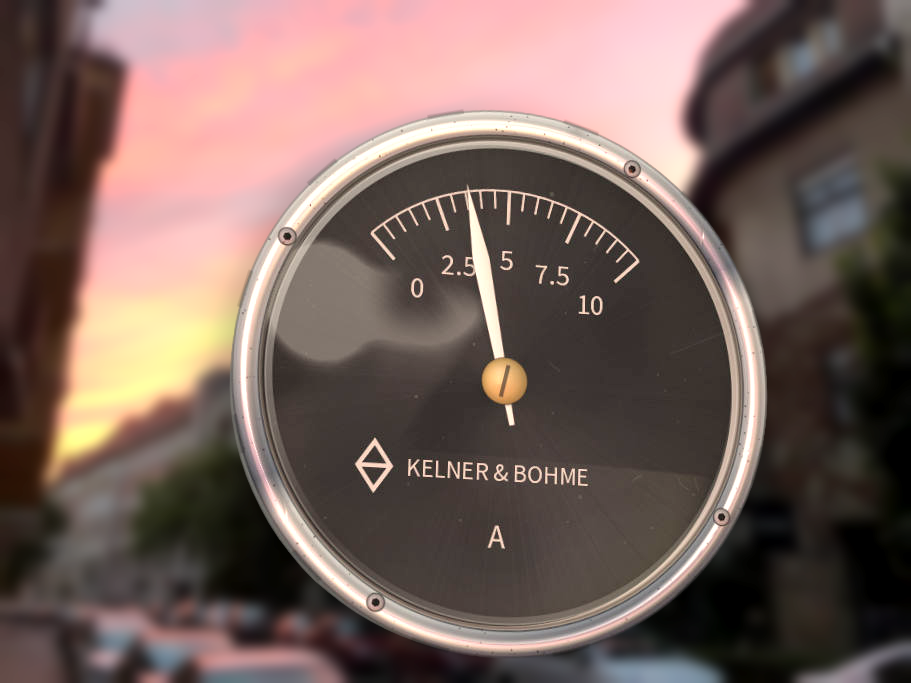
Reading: 3.5; A
